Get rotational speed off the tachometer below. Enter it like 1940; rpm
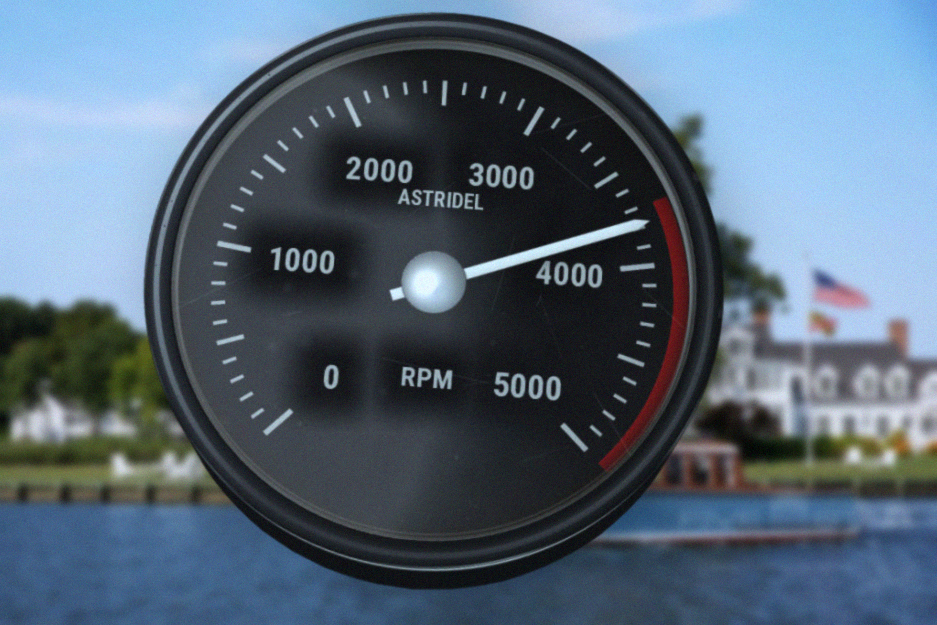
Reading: 3800; rpm
